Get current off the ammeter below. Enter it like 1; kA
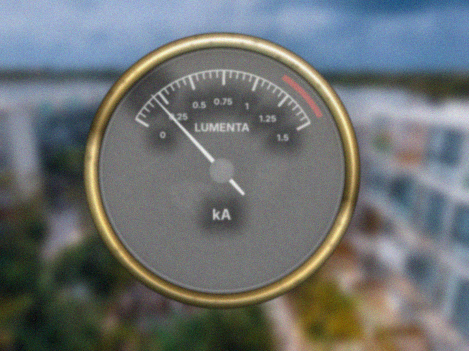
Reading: 0.2; kA
